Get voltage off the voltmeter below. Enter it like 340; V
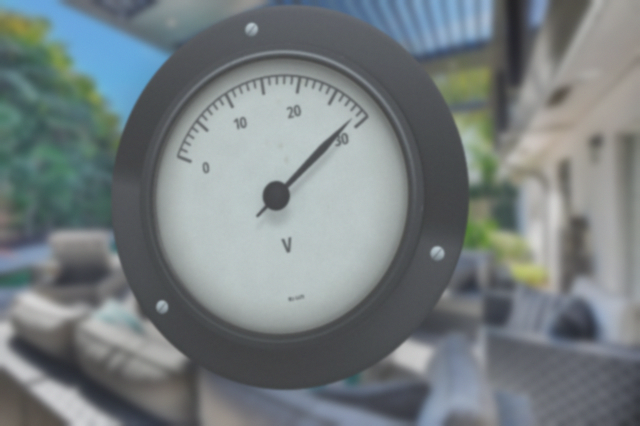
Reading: 29; V
